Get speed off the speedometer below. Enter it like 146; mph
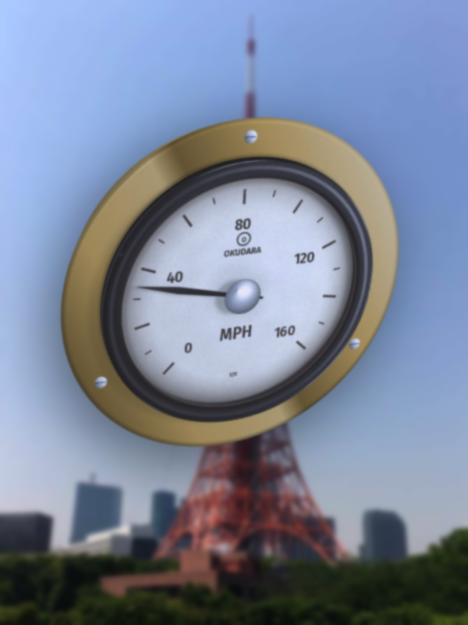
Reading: 35; mph
